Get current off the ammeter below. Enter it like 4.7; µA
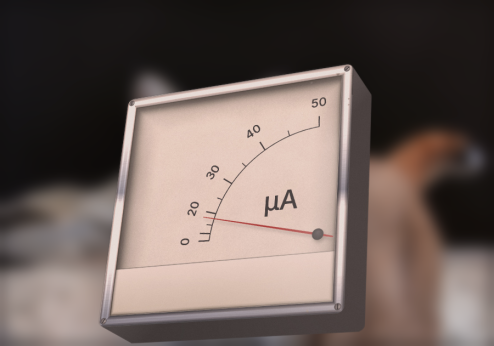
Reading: 17.5; µA
